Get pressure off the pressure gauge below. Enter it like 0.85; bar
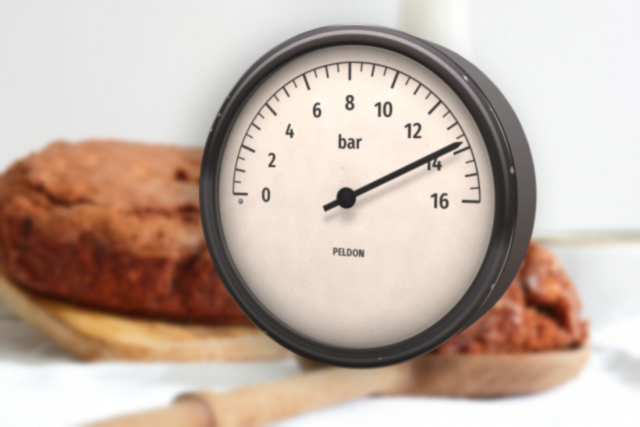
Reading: 13.75; bar
